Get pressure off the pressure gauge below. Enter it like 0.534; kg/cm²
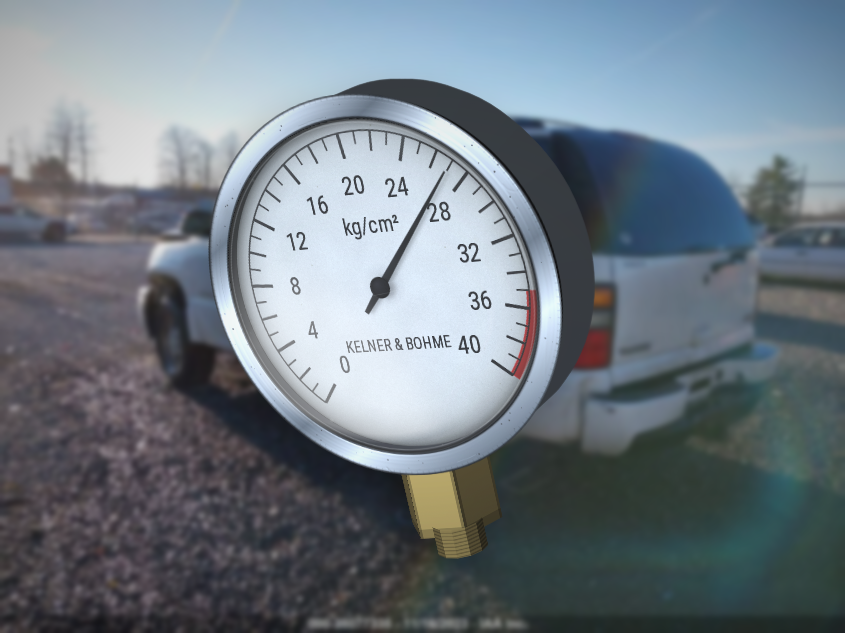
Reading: 27; kg/cm²
